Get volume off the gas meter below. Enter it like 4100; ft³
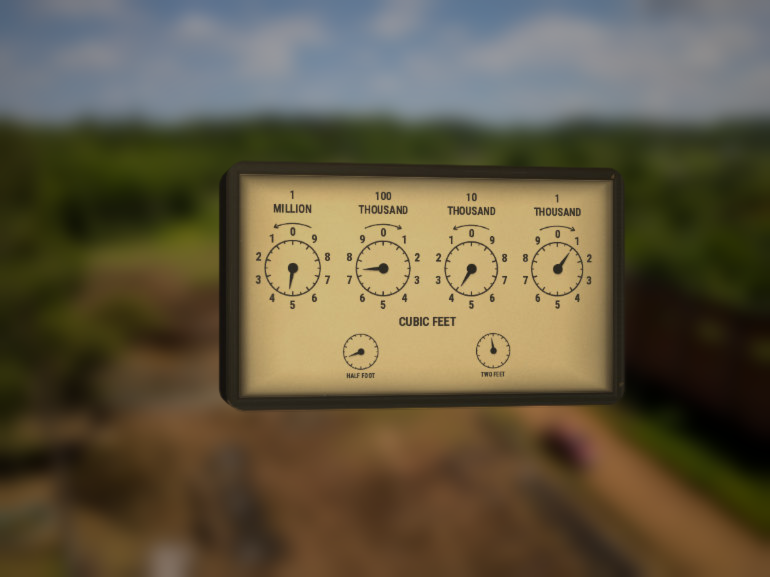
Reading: 474100; ft³
